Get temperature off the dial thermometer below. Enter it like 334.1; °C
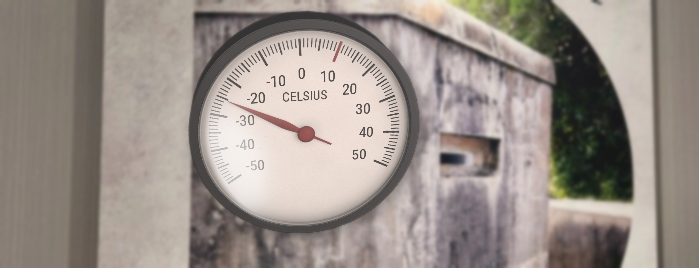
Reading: -25; °C
